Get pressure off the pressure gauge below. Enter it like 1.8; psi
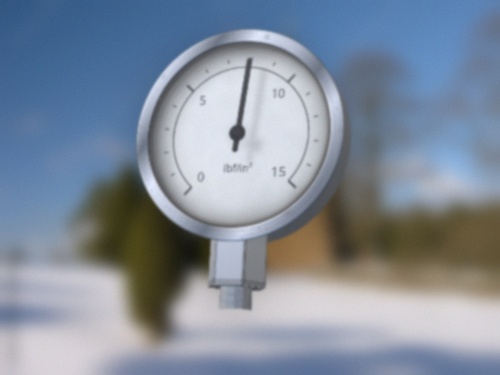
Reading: 8; psi
